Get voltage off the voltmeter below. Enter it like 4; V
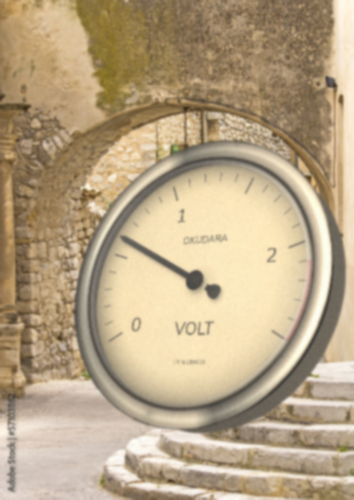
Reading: 0.6; V
